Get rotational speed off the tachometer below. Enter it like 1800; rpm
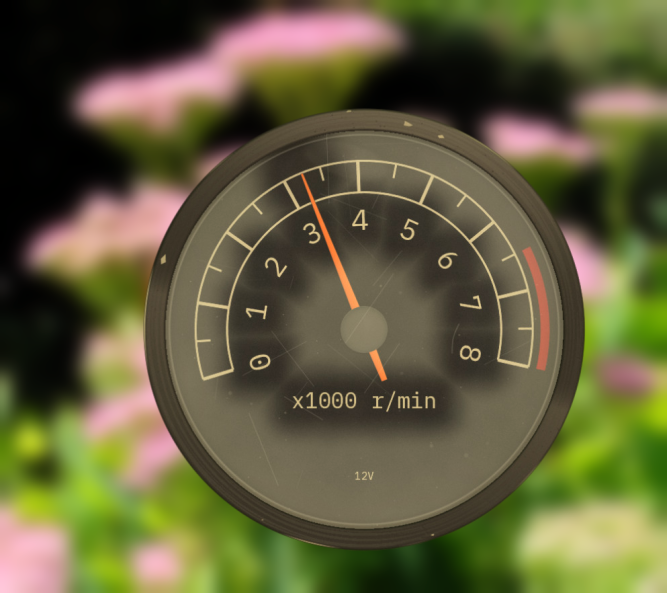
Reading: 3250; rpm
